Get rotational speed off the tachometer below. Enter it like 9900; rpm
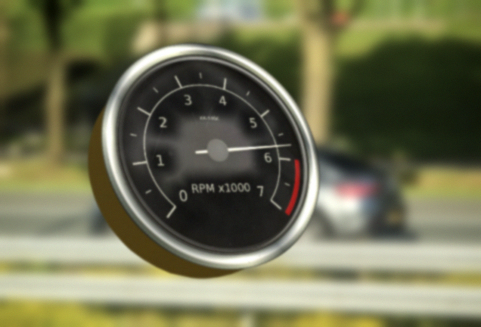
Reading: 5750; rpm
